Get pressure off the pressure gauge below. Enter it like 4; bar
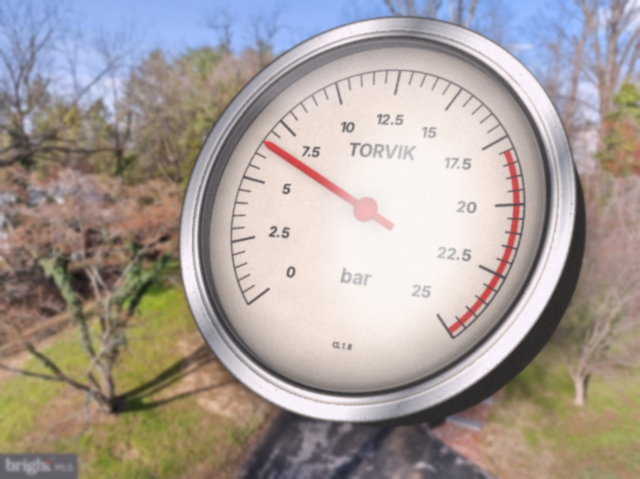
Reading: 6.5; bar
